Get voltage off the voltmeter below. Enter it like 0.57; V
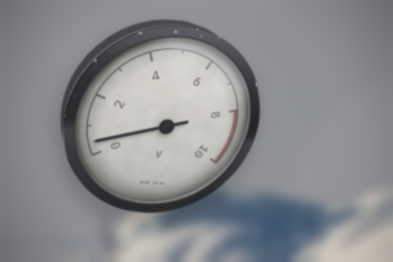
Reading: 0.5; V
